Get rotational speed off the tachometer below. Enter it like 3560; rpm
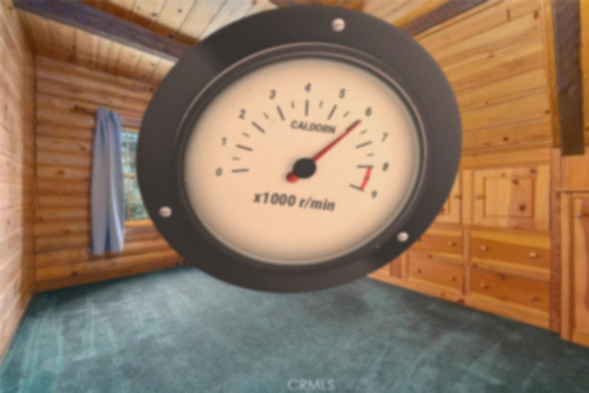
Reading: 6000; rpm
